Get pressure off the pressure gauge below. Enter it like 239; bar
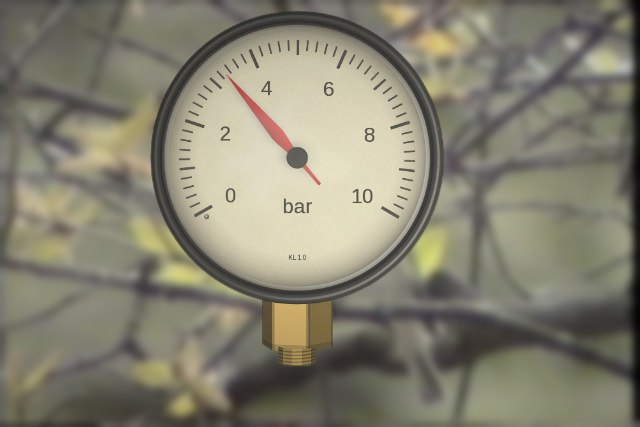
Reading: 3.3; bar
